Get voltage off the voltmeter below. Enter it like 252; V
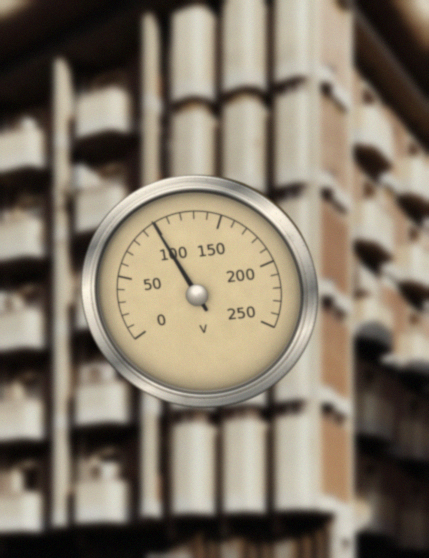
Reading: 100; V
